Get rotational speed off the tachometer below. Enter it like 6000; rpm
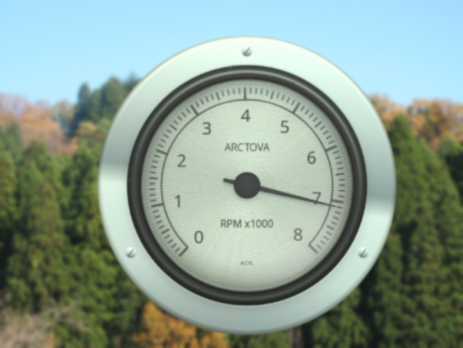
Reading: 7100; rpm
